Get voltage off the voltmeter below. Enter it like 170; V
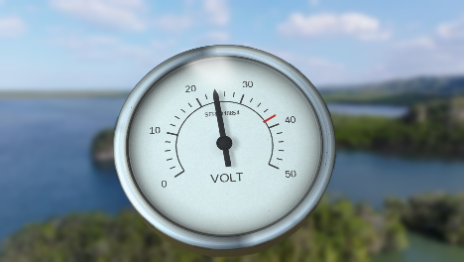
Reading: 24; V
